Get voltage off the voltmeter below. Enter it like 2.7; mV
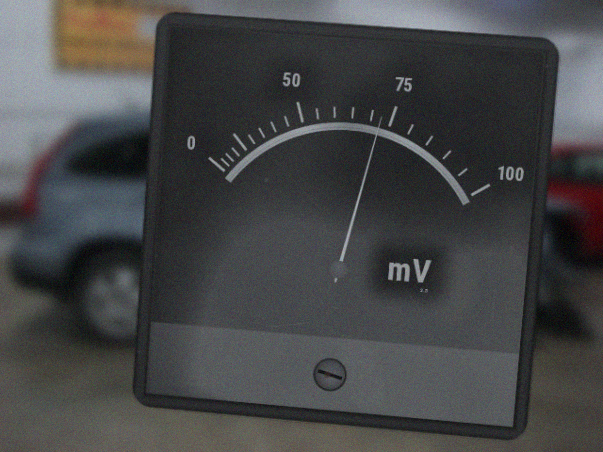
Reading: 72.5; mV
